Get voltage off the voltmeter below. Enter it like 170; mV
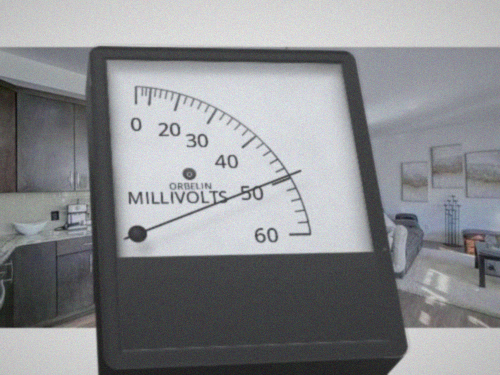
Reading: 50; mV
